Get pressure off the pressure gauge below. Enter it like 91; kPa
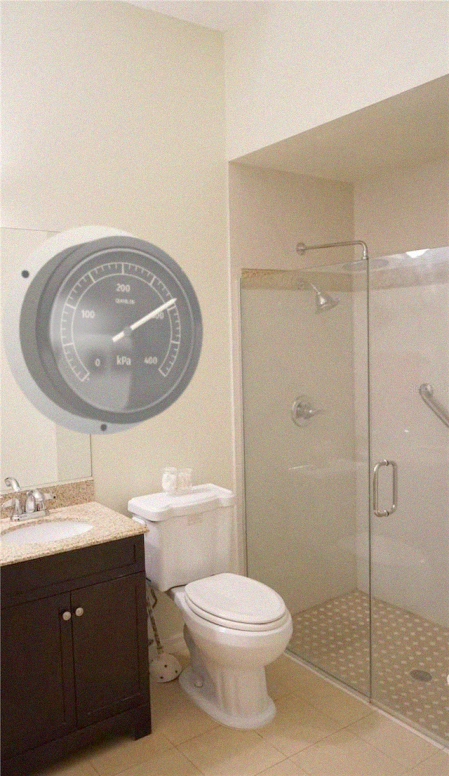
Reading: 290; kPa
